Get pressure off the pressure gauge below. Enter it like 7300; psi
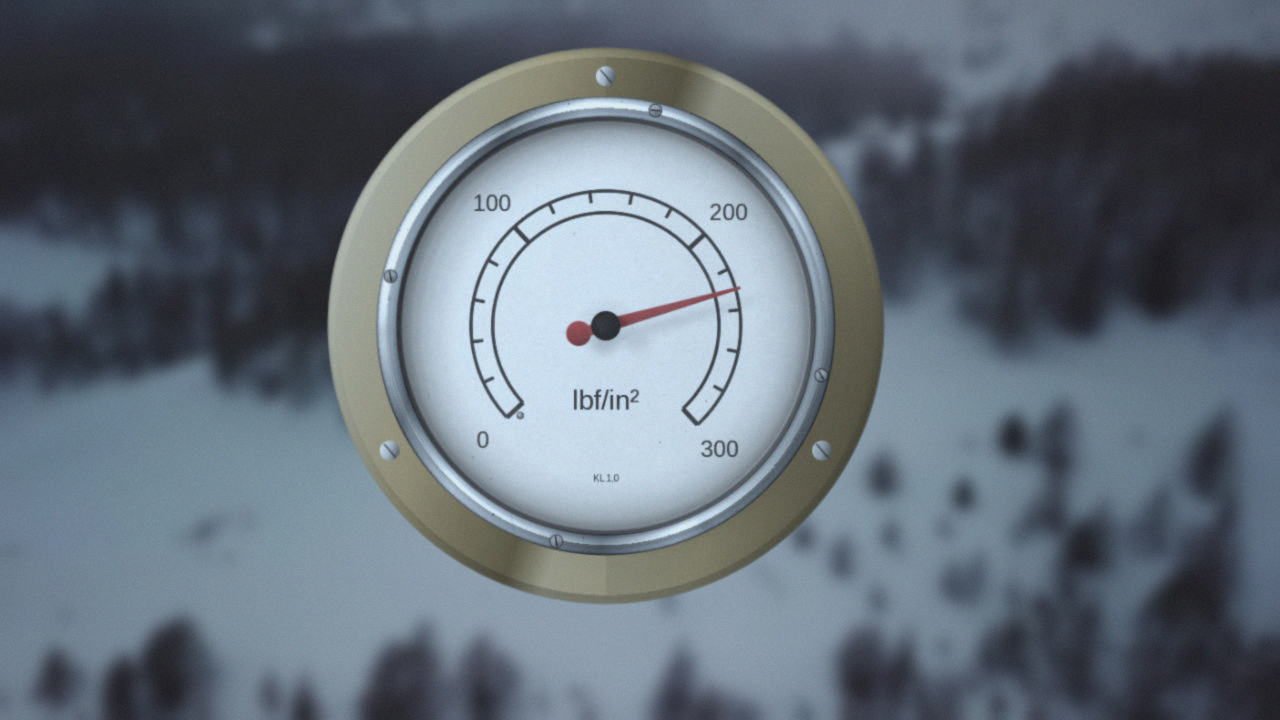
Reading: 230; psi
